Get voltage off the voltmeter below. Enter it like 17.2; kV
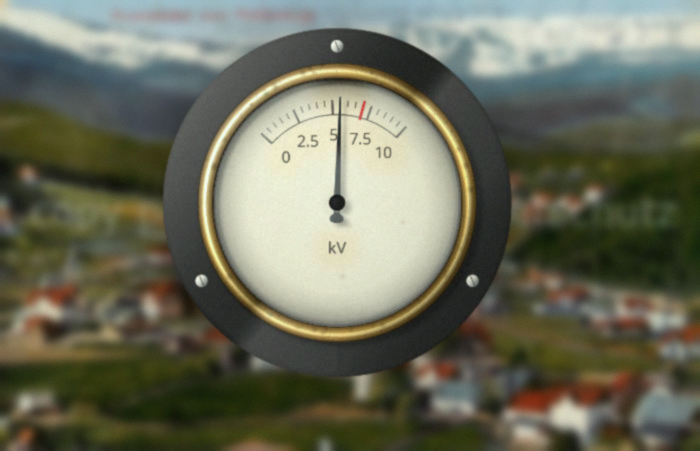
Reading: 5.5; kV
